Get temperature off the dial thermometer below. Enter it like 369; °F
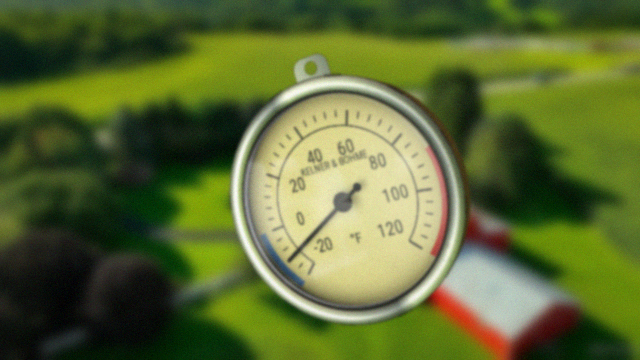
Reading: -12; °F
